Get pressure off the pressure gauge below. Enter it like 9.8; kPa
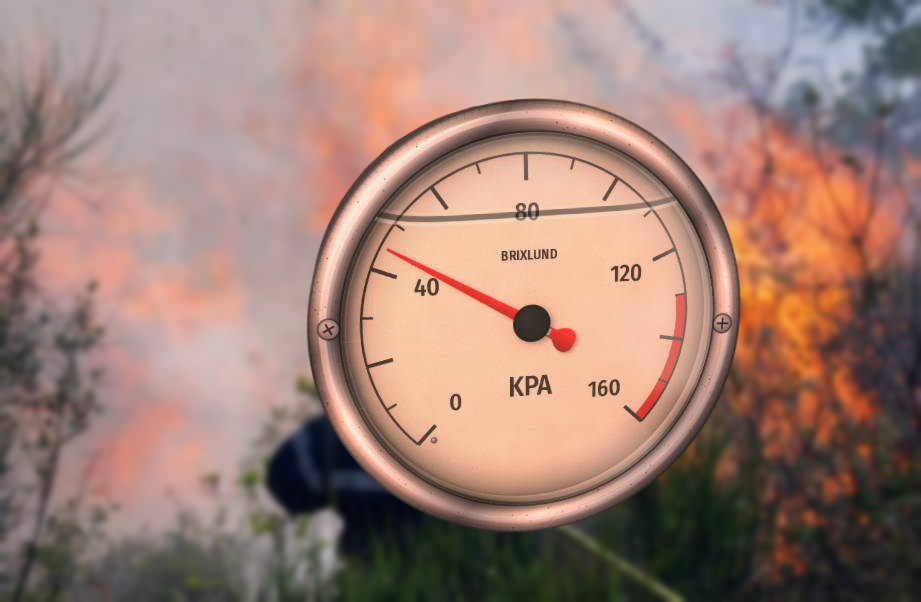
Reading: 45; kPa
